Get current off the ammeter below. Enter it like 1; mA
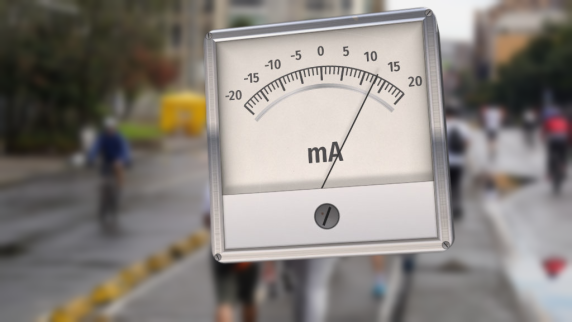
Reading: 13; mA
